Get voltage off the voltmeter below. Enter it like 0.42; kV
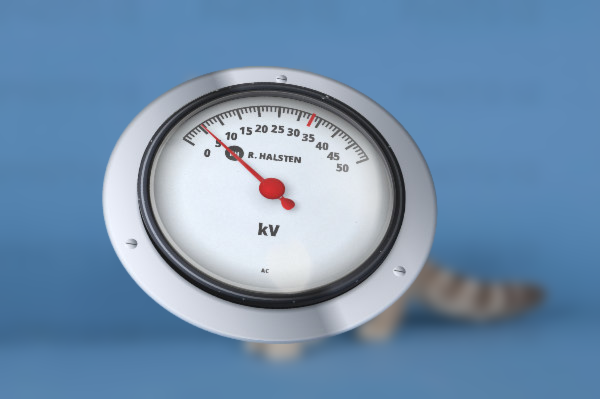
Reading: 5; kV
